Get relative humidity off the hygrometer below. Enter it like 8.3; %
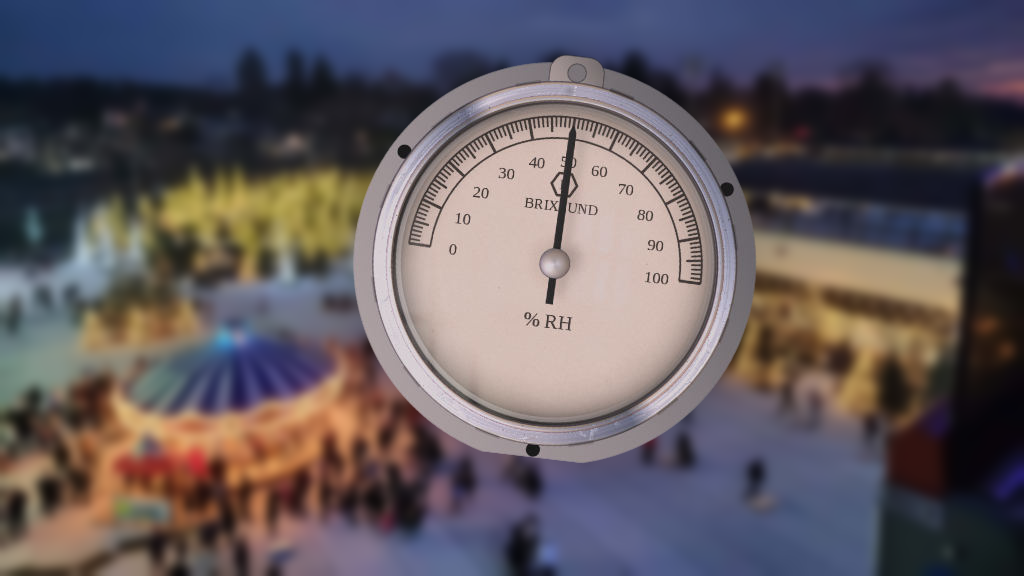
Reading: 50; %
